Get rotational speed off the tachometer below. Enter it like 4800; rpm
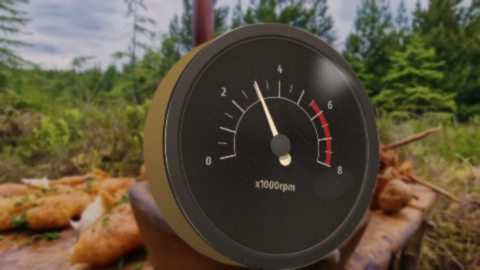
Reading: 3000; rpm
